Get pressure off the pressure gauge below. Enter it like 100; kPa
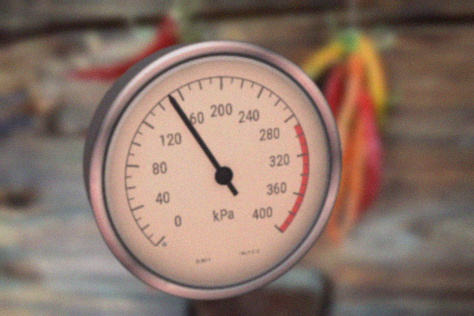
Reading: 150; kPa
